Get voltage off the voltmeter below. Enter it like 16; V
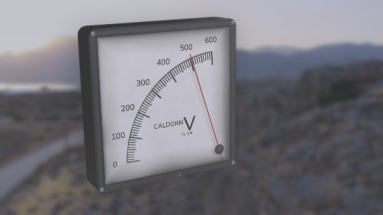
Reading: 500; V
